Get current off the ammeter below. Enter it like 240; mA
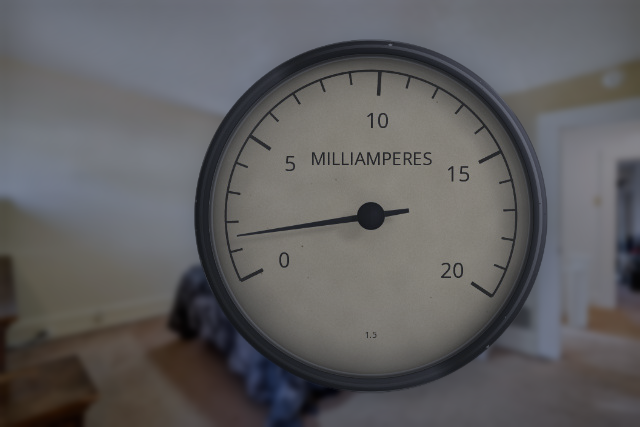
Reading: 1.5; mA
